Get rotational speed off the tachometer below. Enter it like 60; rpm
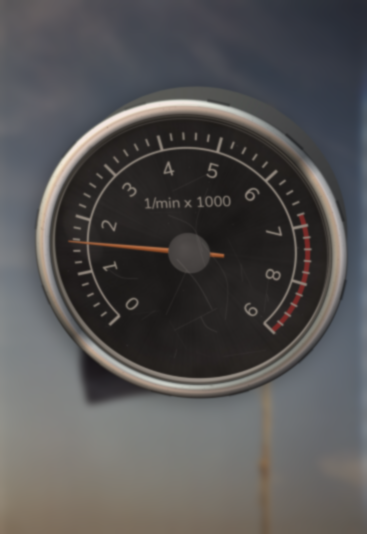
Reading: 1600; rpm
